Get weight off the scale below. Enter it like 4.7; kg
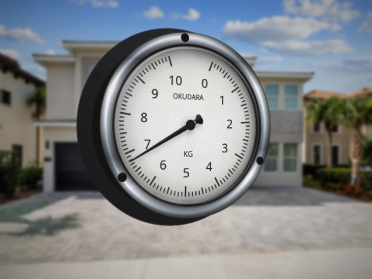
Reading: 6.8; kg
